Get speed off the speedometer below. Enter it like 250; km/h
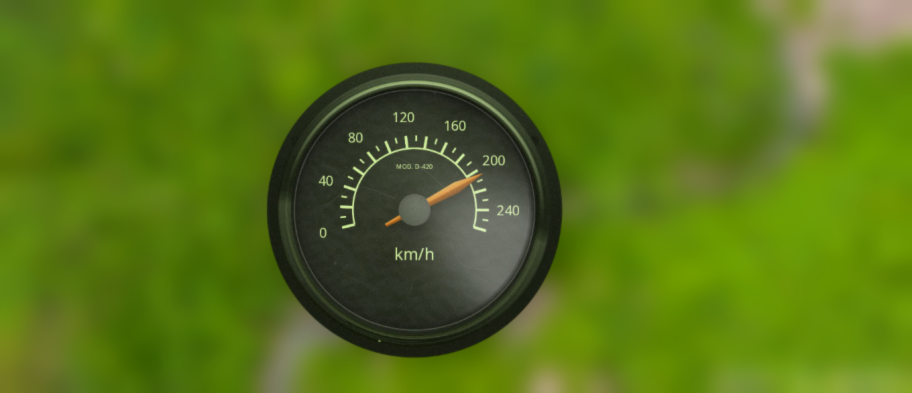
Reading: 205; km/h
